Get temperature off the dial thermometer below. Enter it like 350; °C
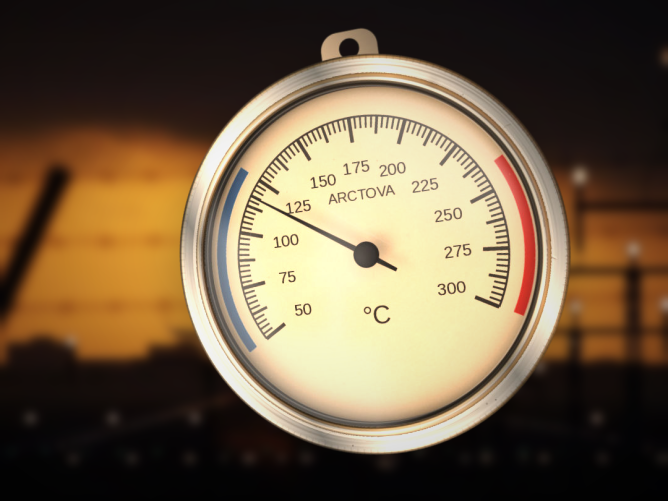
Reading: 117.5; °C
